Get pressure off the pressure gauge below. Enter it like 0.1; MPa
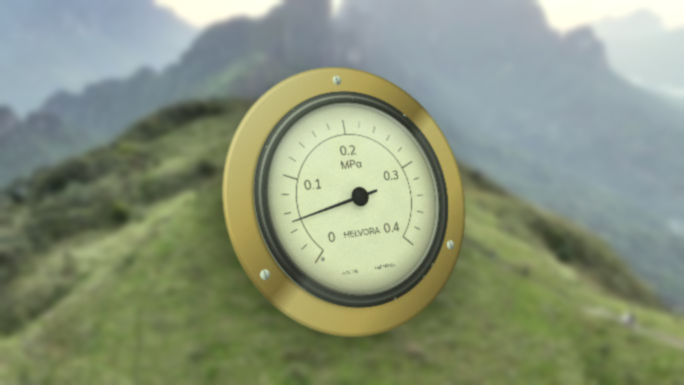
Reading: 0.05; MPa
